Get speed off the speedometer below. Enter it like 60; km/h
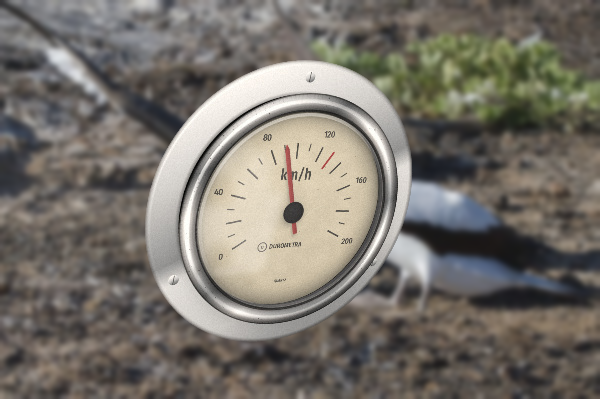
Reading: 90; km/h
